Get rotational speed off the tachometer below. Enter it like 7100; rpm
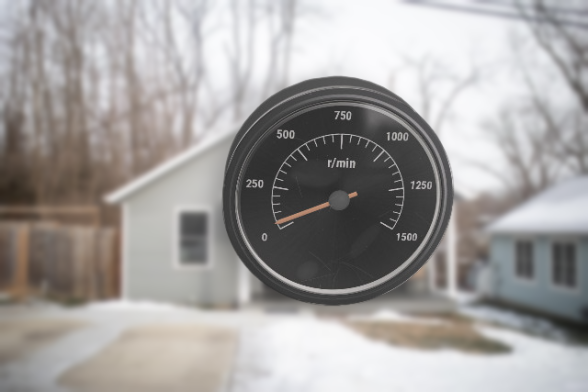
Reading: 50; rpm
